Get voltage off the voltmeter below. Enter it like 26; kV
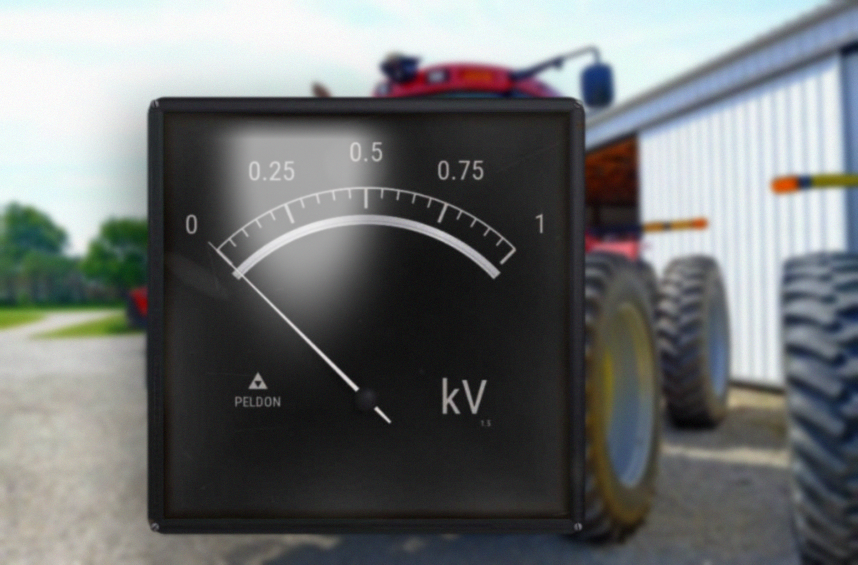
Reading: 0; kV
